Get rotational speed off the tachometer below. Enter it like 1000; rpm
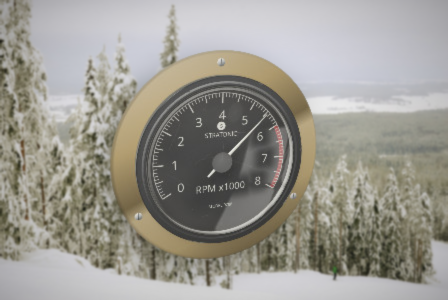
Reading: 5500; rpm
